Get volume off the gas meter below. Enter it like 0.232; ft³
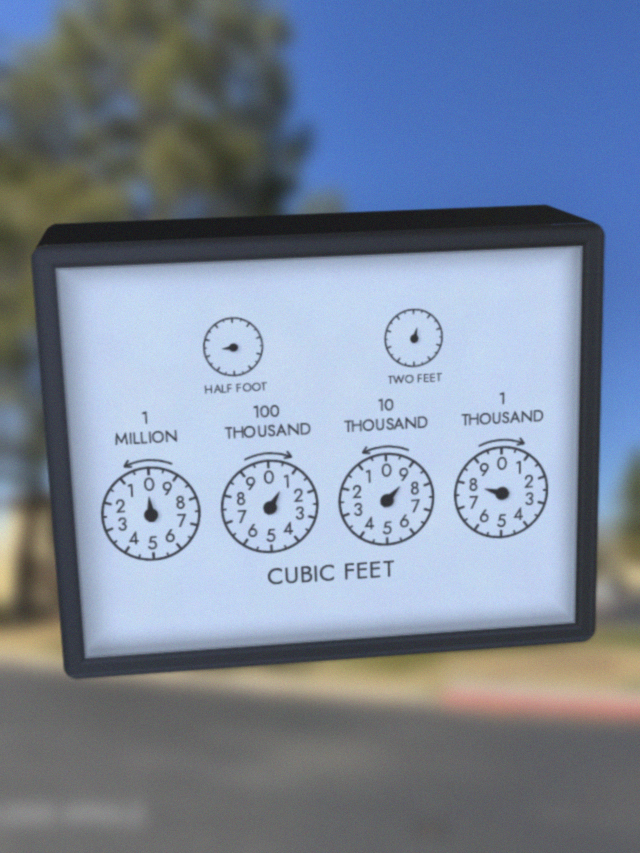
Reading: 8800; ft³
